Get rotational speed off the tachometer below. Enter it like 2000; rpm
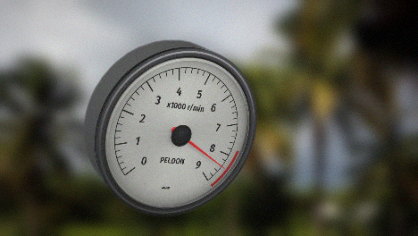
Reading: 8400; rpm
